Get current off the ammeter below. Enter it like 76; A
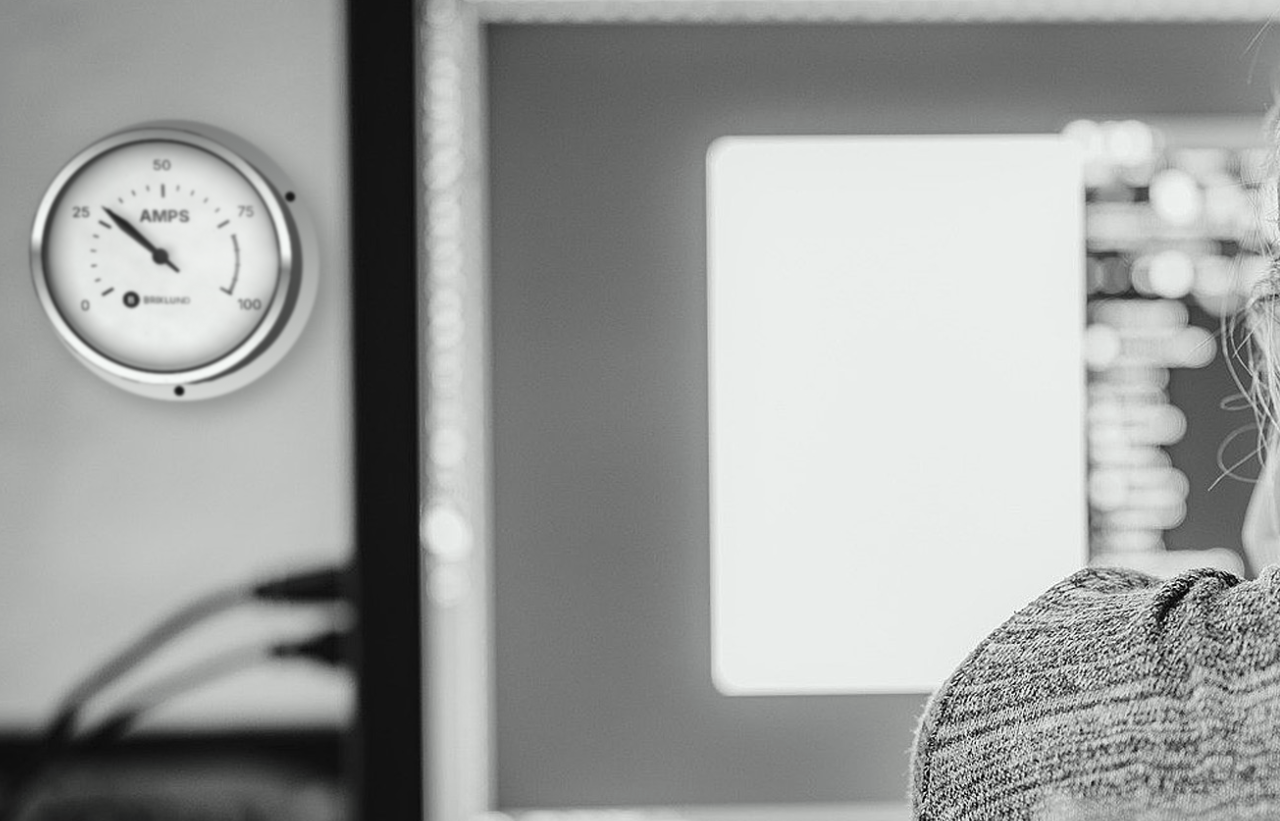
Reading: 30; A
